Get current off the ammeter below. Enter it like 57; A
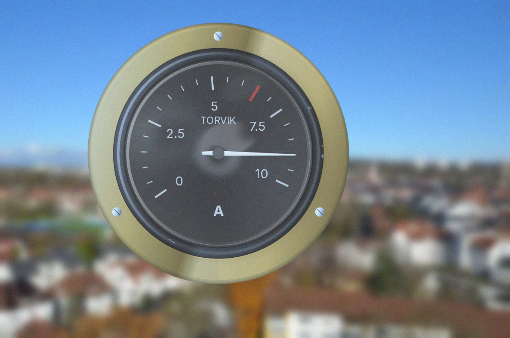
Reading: 9; A
